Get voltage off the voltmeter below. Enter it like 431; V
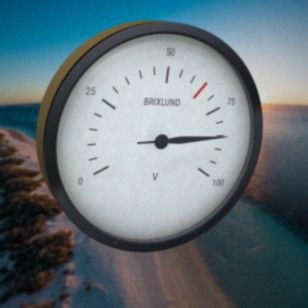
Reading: 85; V
